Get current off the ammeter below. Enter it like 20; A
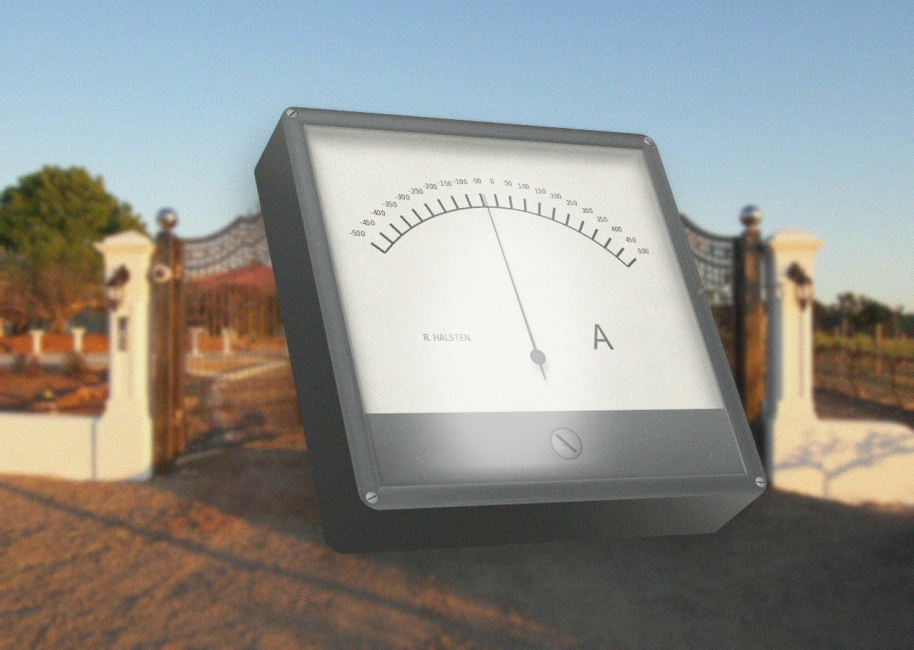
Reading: -50; A
